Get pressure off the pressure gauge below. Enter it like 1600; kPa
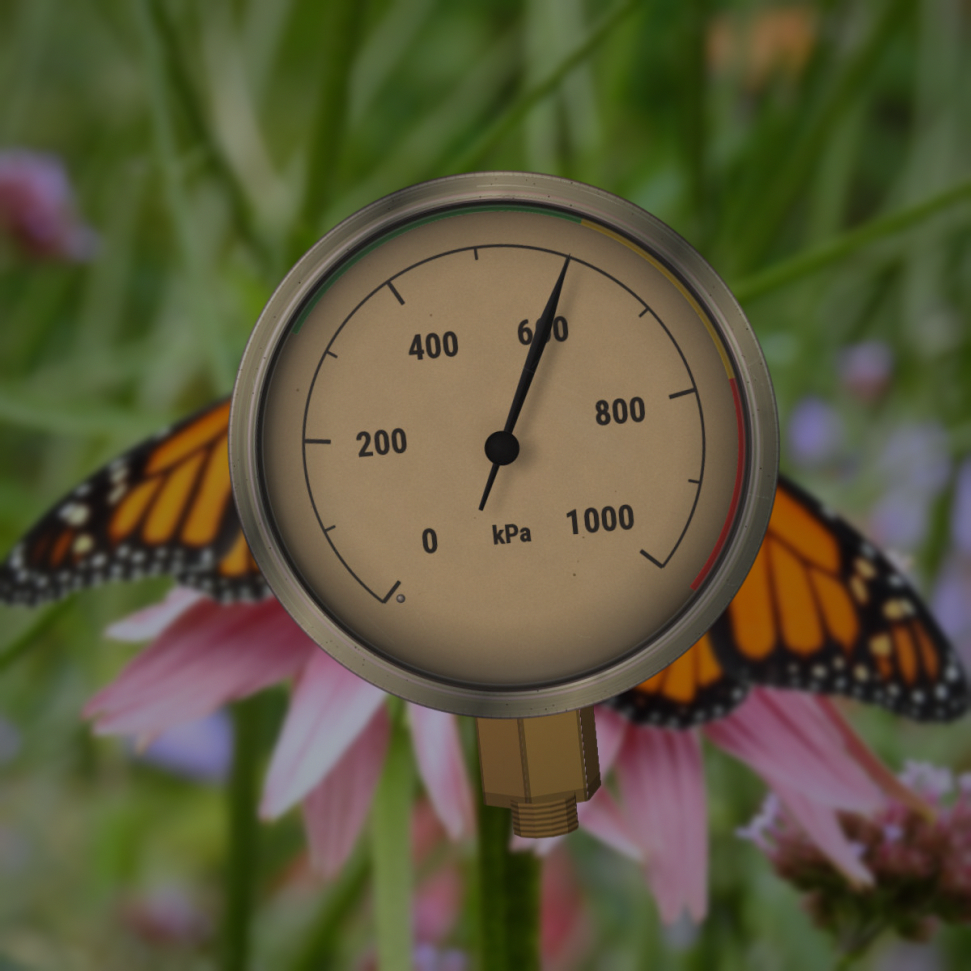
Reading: 600; kPa
